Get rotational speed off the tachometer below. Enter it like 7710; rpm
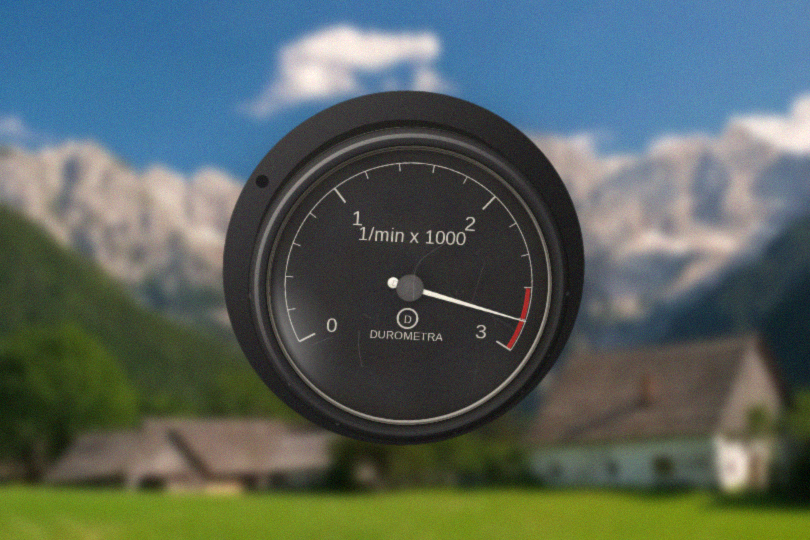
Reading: 2800; rpm
